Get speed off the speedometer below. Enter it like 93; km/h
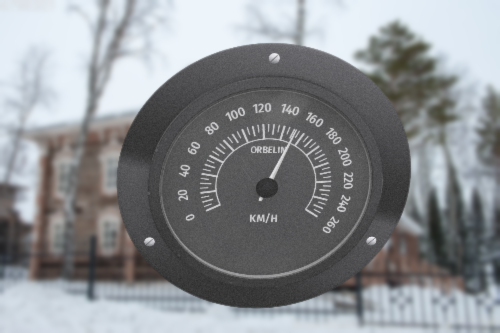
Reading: 150; km/h
